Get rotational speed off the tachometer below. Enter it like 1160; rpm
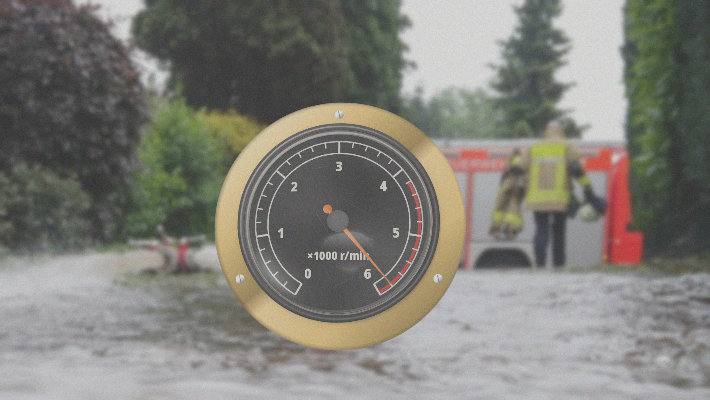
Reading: 5800; rpm
